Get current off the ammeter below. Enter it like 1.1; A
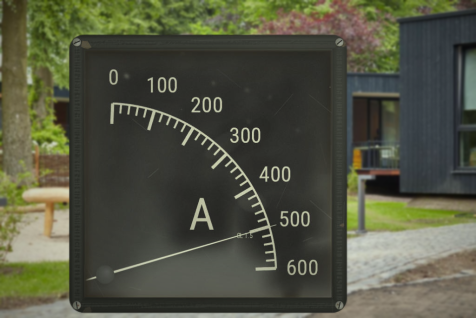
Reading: 500; A
